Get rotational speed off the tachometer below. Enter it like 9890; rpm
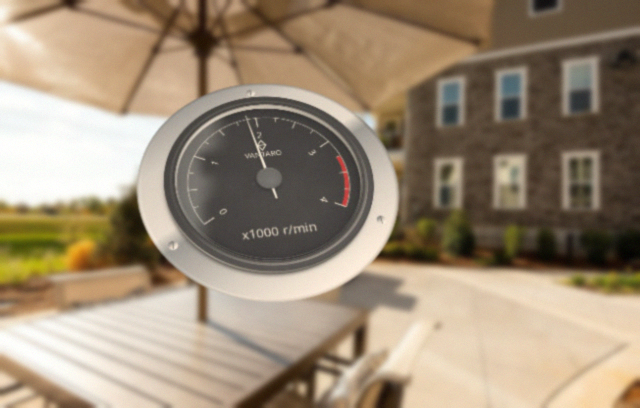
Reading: 1875; rpm
